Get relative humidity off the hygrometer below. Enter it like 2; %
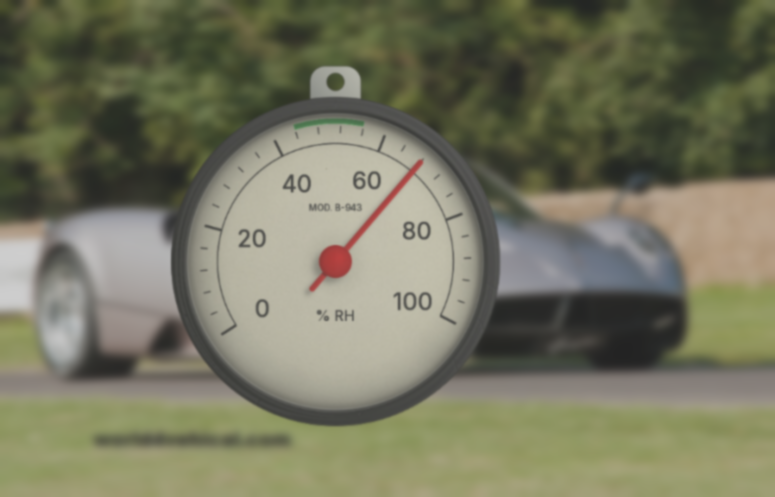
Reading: 68; %
